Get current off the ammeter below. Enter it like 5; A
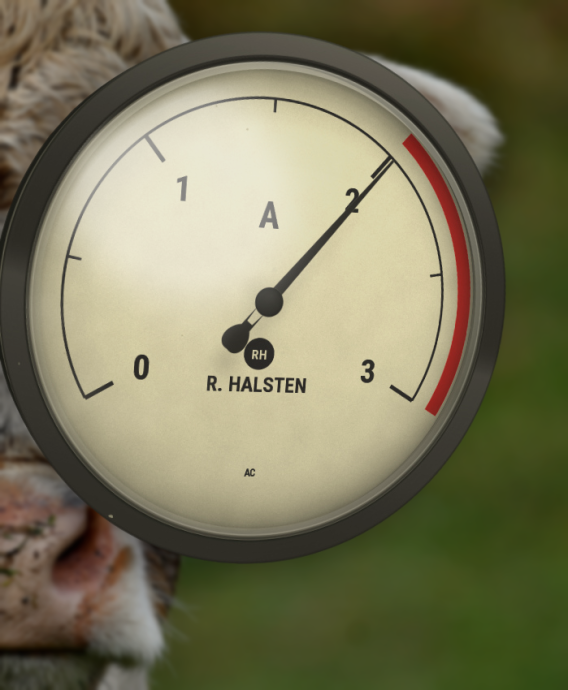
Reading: 2; A
